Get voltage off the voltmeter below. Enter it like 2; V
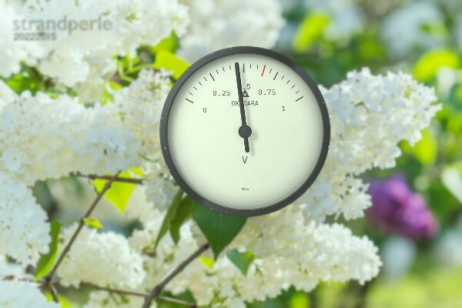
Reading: 0.45; V
